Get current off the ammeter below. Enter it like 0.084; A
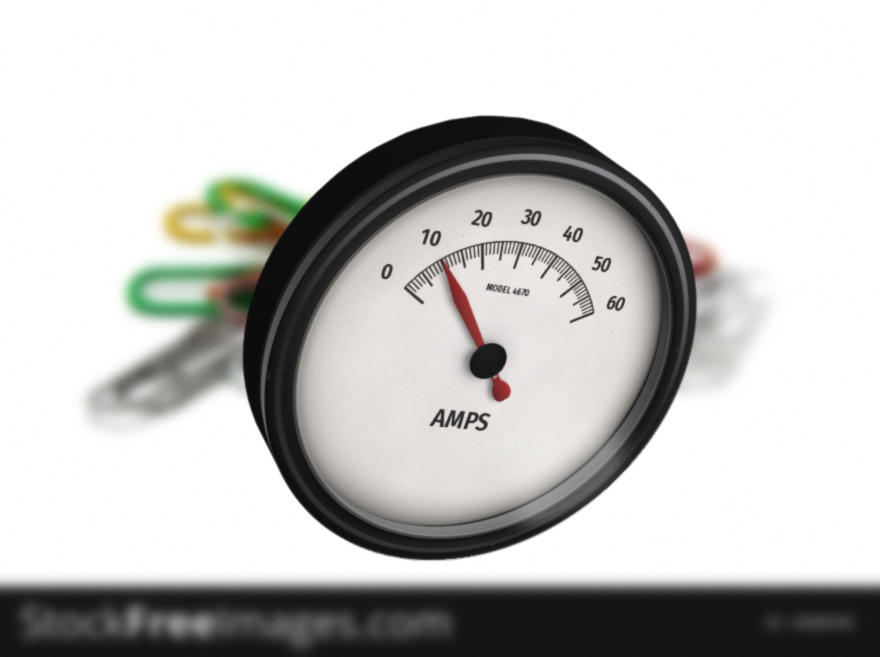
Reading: 10; A
